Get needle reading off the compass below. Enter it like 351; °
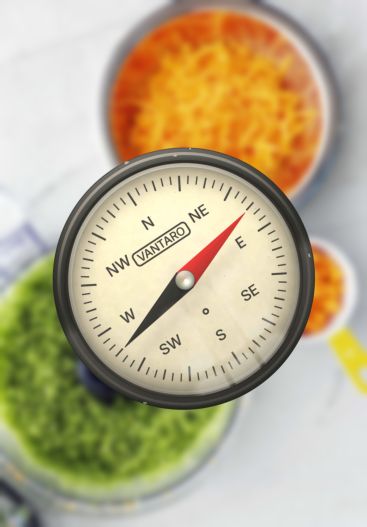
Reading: 75; °
